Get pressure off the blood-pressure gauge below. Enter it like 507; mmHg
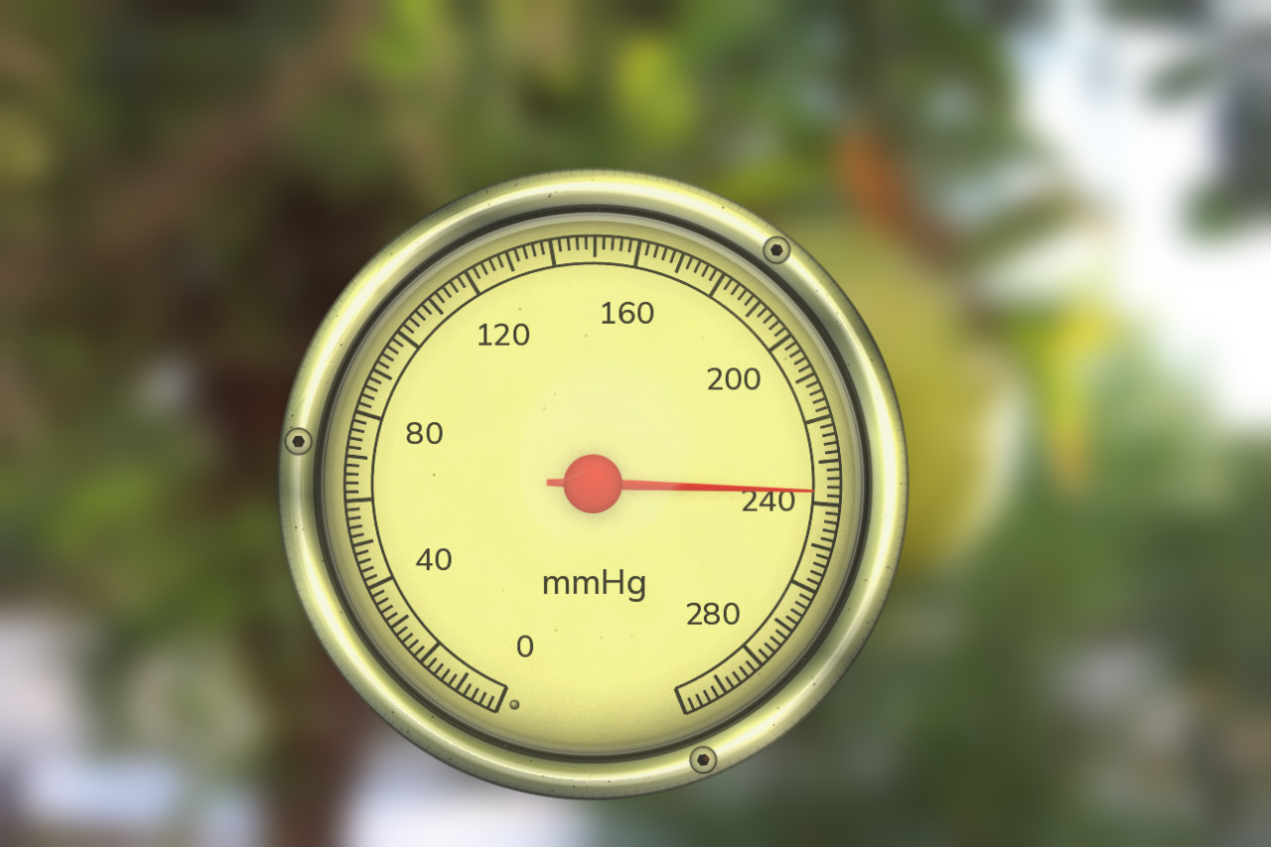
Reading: 237; mmHg
